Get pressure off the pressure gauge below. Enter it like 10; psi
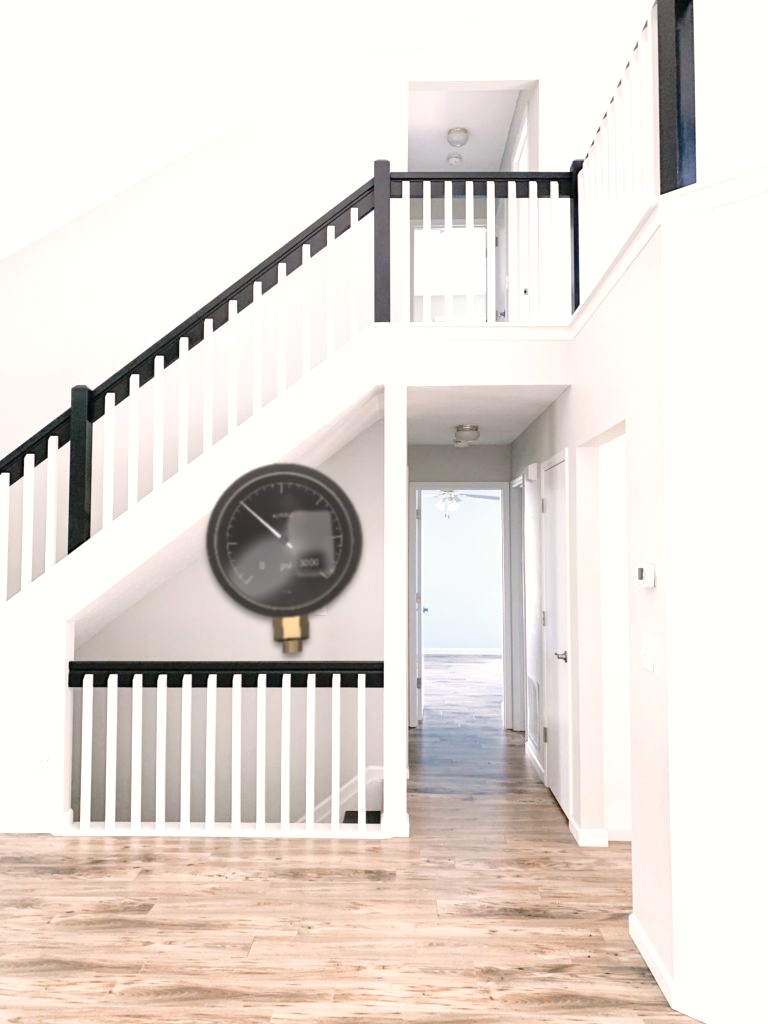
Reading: 1000; psi
